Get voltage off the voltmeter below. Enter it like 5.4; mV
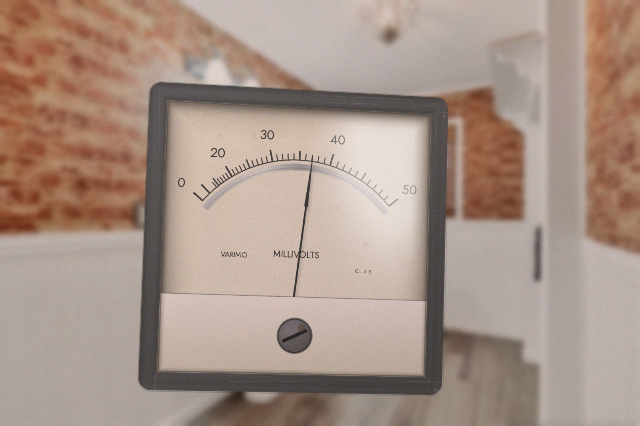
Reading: 37; mV
